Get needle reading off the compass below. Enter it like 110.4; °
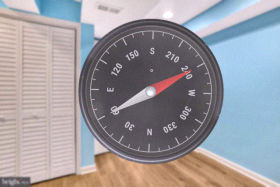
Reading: 240; °
